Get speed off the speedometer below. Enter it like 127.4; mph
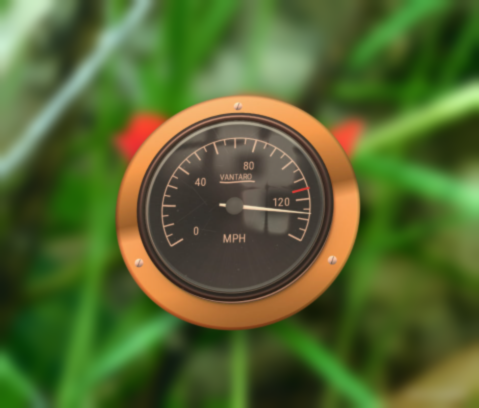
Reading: 127.5; mph
